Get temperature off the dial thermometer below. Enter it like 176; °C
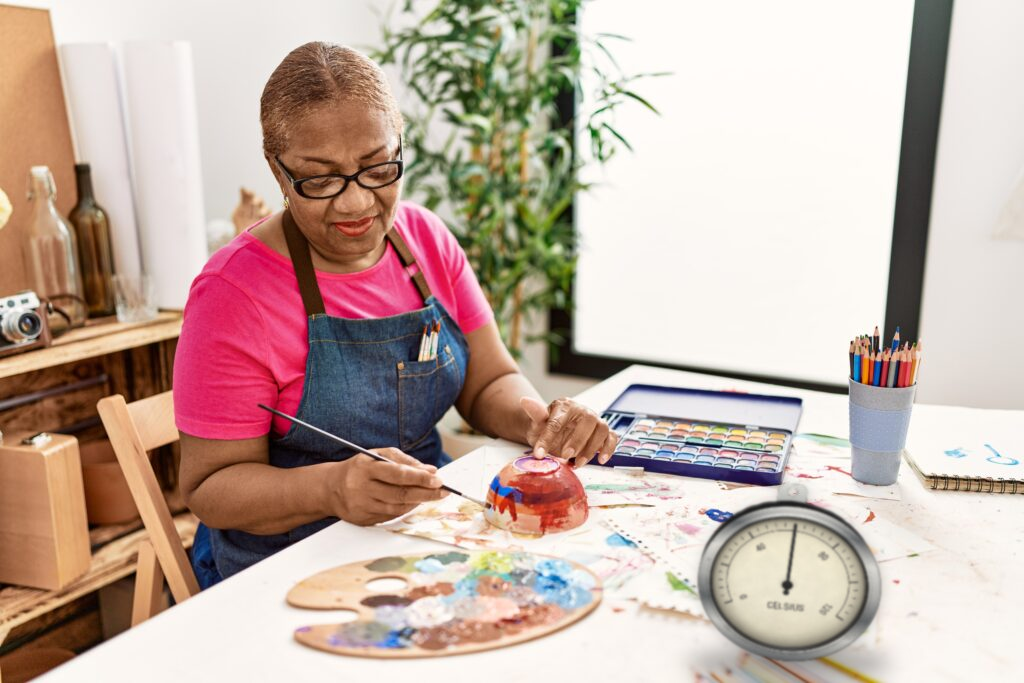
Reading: 60; °C
